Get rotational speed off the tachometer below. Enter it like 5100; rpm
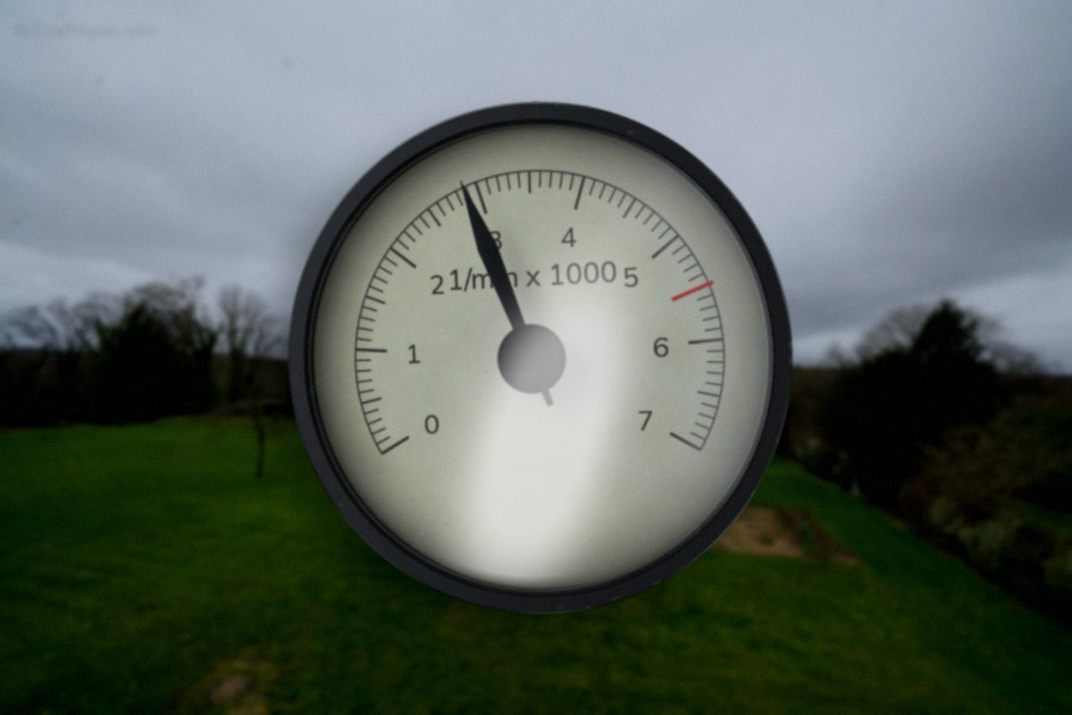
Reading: 2900; rpm
